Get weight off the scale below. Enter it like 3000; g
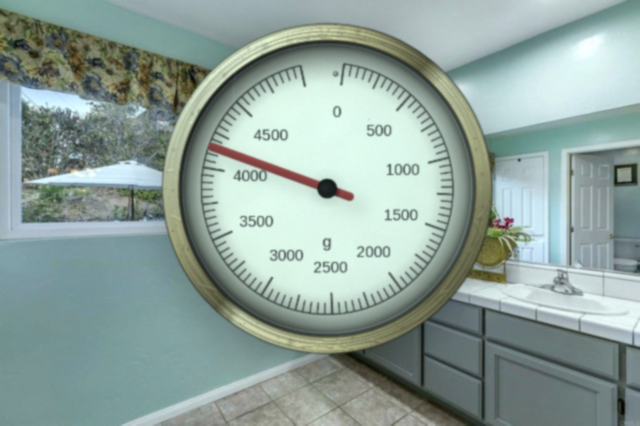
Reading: 4150; g
